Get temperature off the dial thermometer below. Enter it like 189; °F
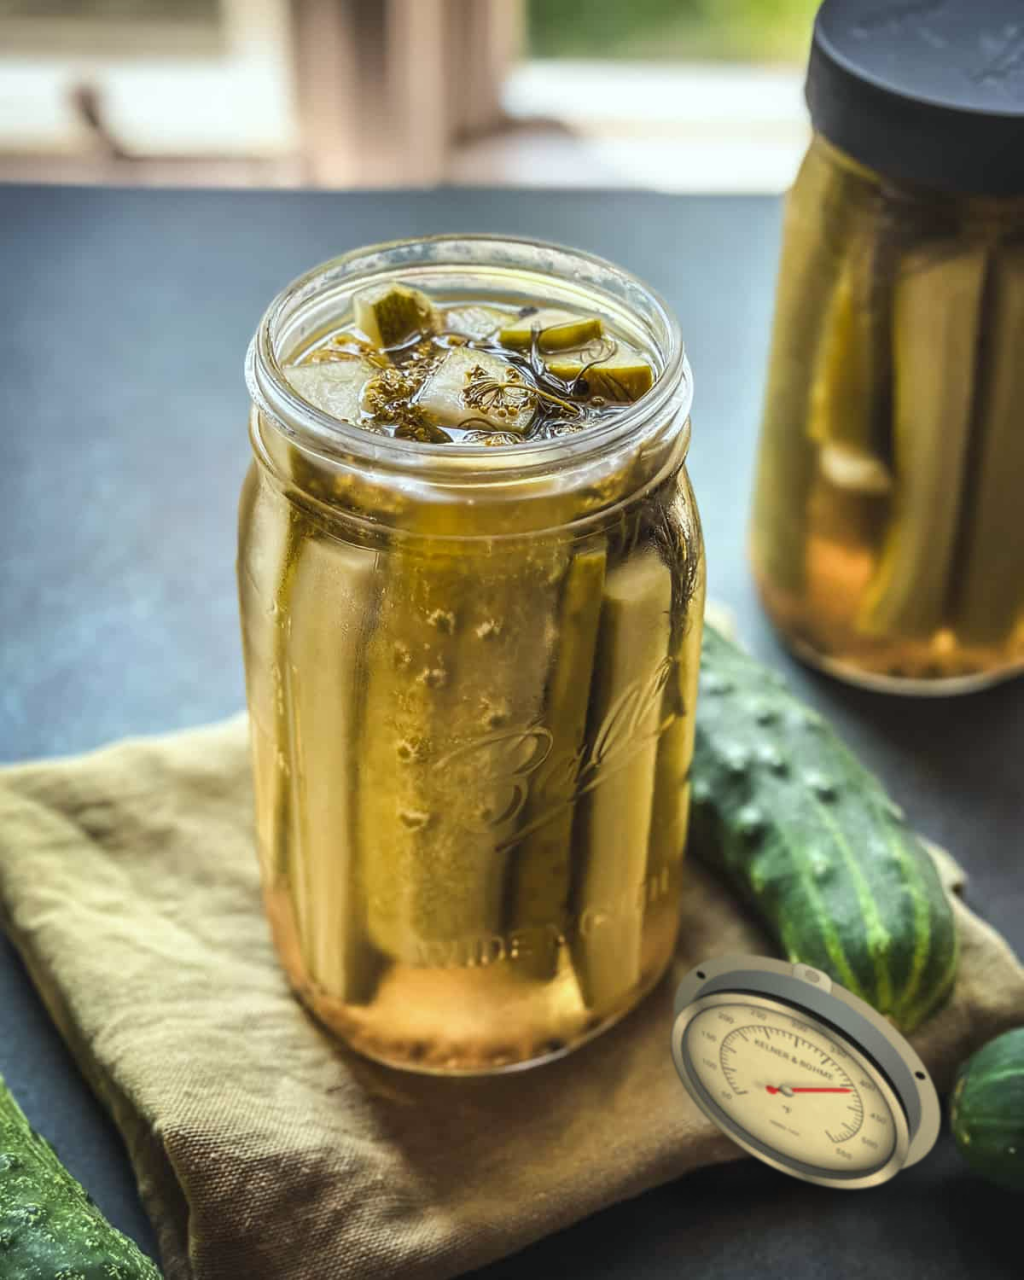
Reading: 400; °F
